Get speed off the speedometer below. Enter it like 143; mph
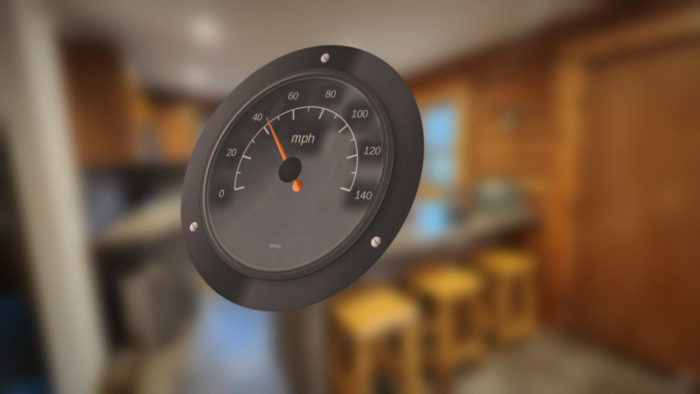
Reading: 45; mph
